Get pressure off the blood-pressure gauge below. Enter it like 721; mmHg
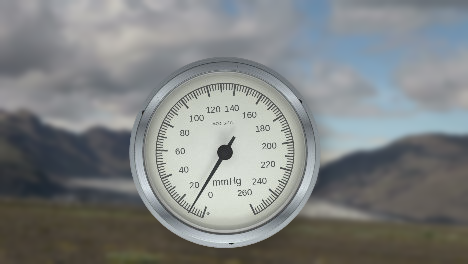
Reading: 10; mmHg
